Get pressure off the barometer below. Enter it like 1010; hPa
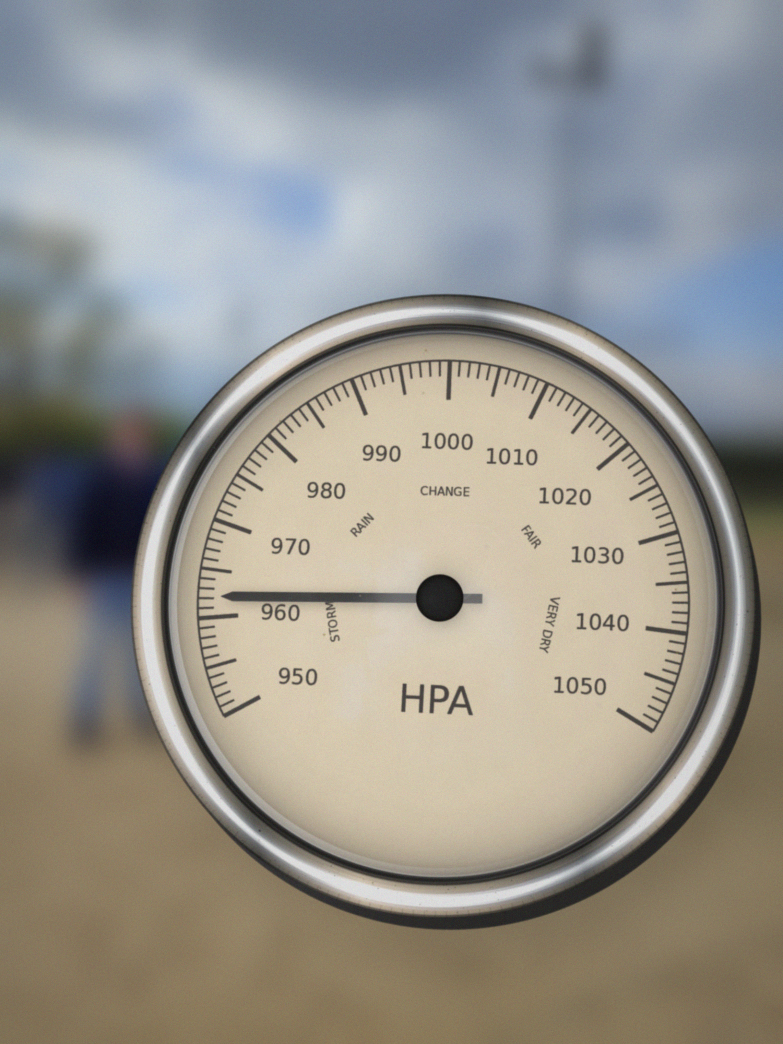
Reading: 962; hPa
